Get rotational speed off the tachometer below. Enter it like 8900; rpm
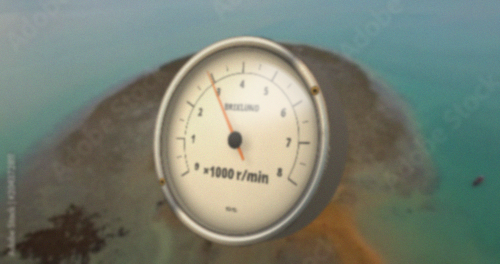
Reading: 3000; rpm
